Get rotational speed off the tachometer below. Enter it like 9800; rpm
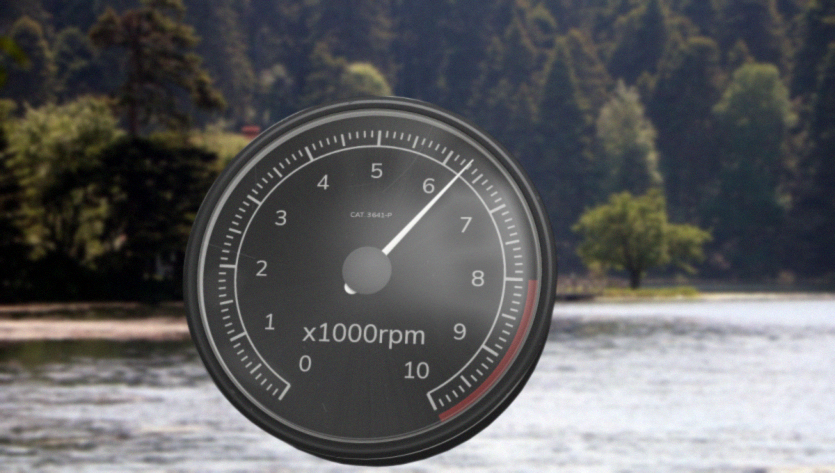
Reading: 6300; rpm
